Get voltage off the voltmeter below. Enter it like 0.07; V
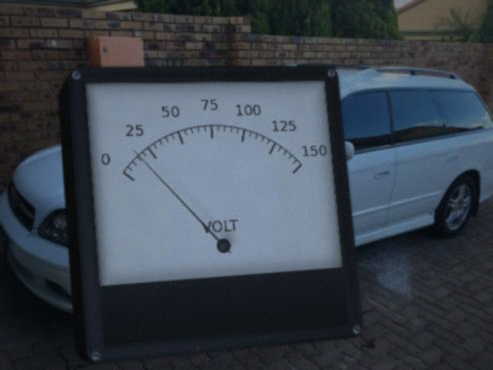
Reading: 15; V
